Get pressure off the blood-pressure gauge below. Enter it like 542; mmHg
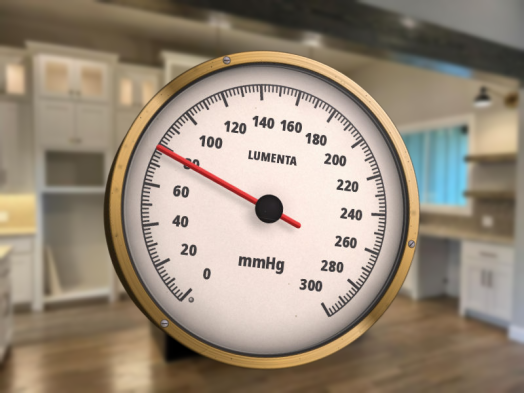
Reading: 78; mmHg
